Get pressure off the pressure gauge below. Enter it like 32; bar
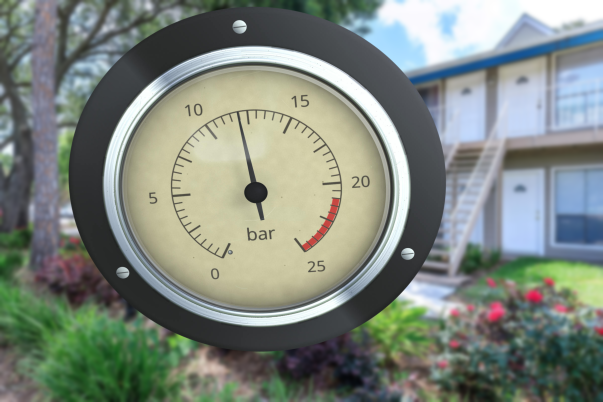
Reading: 12; bar
